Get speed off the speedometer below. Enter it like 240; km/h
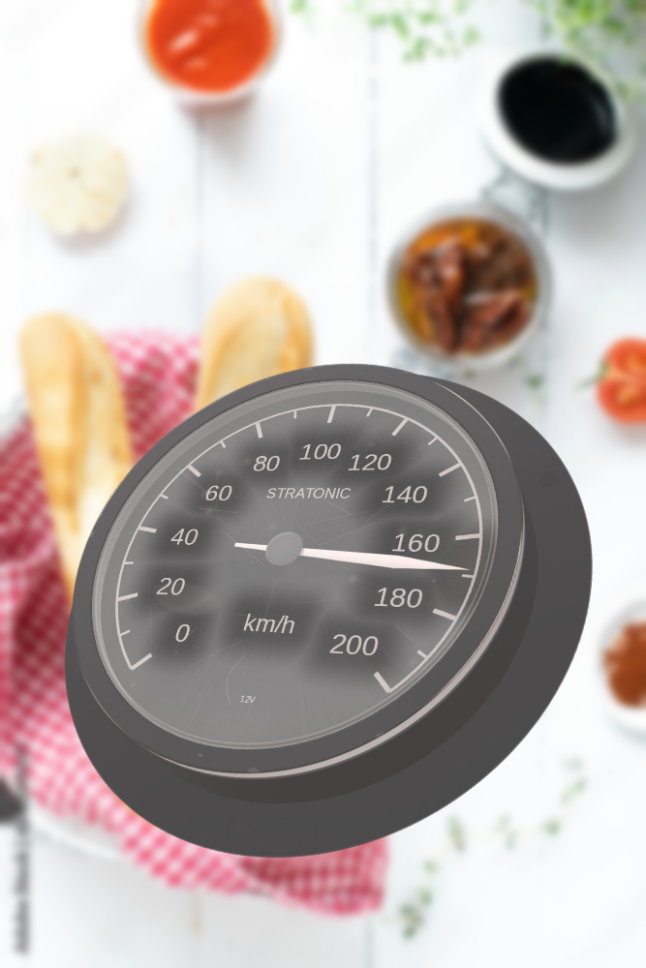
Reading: 170; km/h
